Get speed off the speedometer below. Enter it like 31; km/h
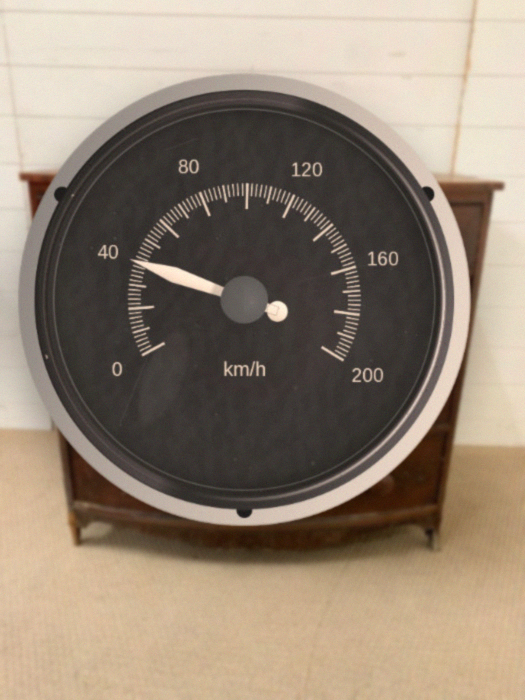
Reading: 40; km/h
